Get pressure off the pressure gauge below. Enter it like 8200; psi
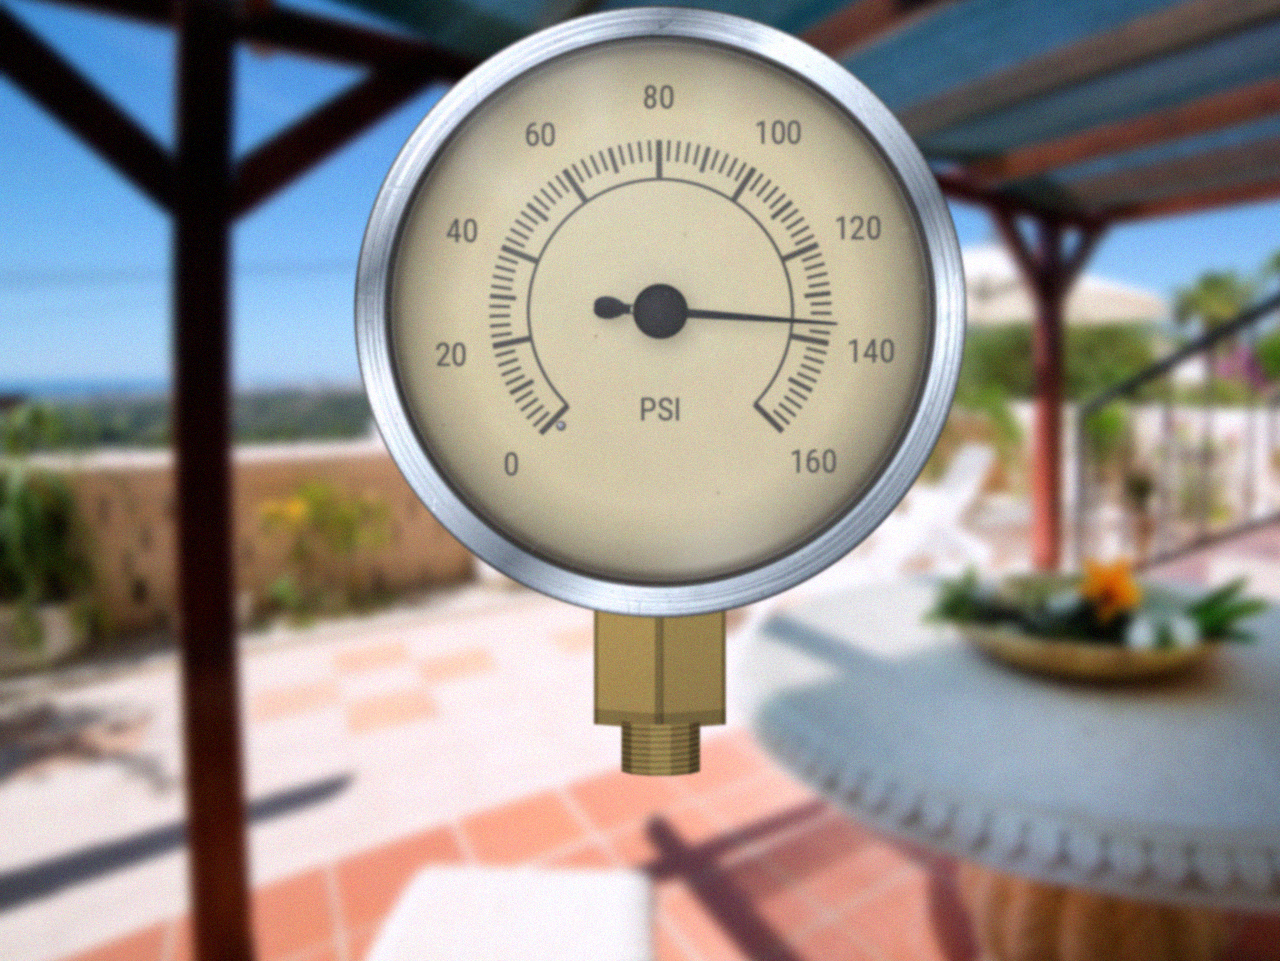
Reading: 136; psi
